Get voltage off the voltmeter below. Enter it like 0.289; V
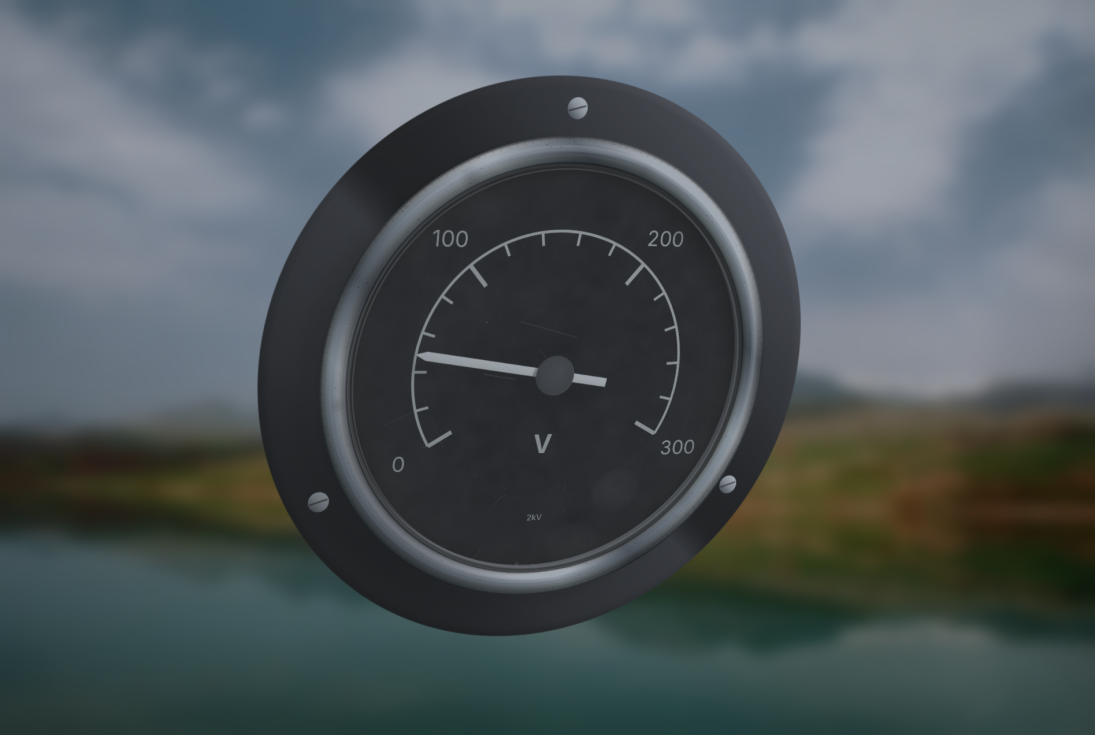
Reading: 50; V
